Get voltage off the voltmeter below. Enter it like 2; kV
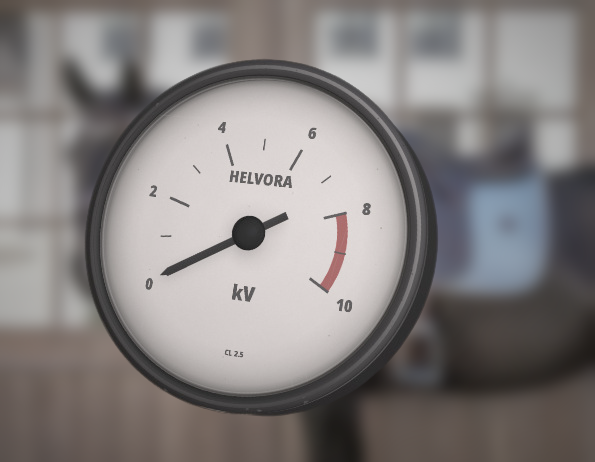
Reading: 0; kV
